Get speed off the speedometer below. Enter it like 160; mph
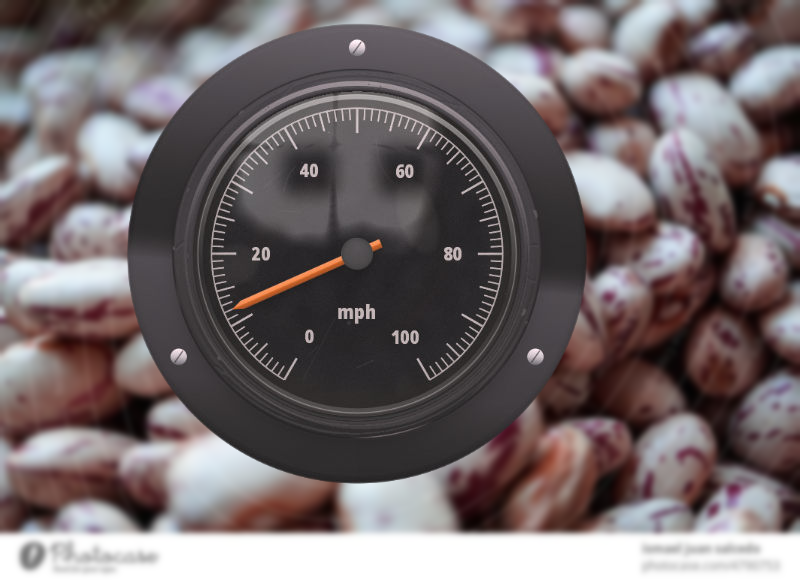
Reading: 12; mph
